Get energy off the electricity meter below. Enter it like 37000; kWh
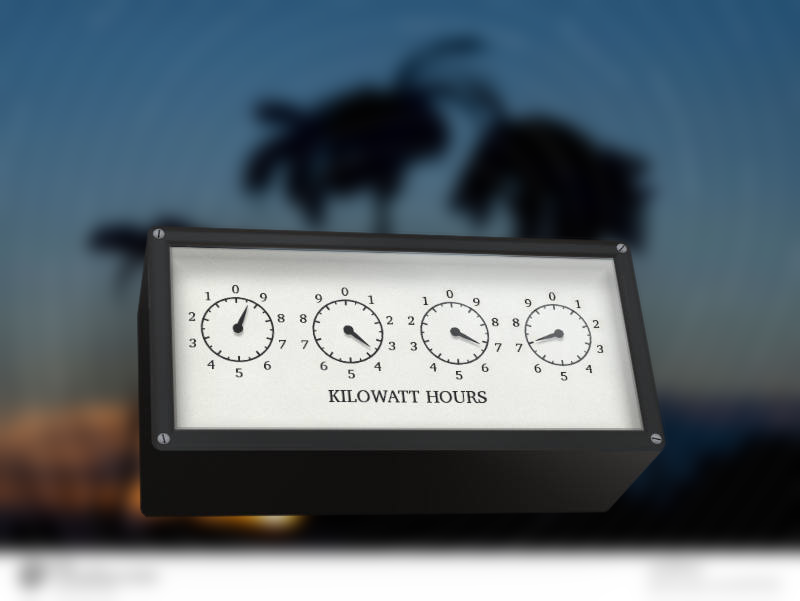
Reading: 9367; kWh
